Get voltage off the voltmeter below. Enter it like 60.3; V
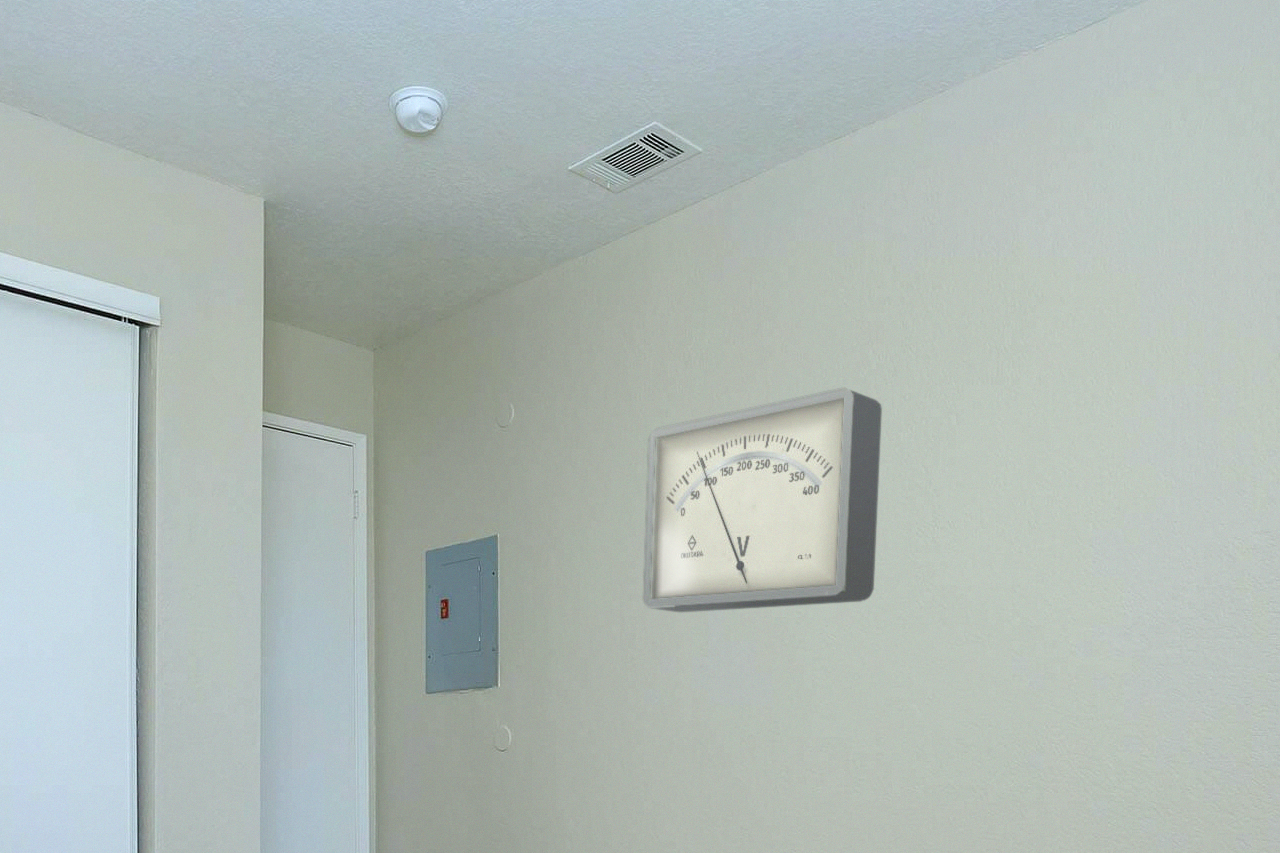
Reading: 100; V
